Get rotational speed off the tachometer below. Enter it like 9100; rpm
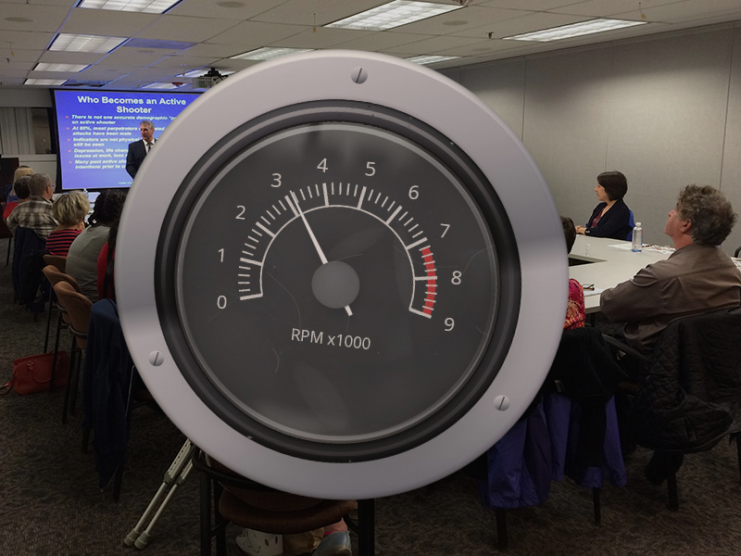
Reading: 3200; rpm
